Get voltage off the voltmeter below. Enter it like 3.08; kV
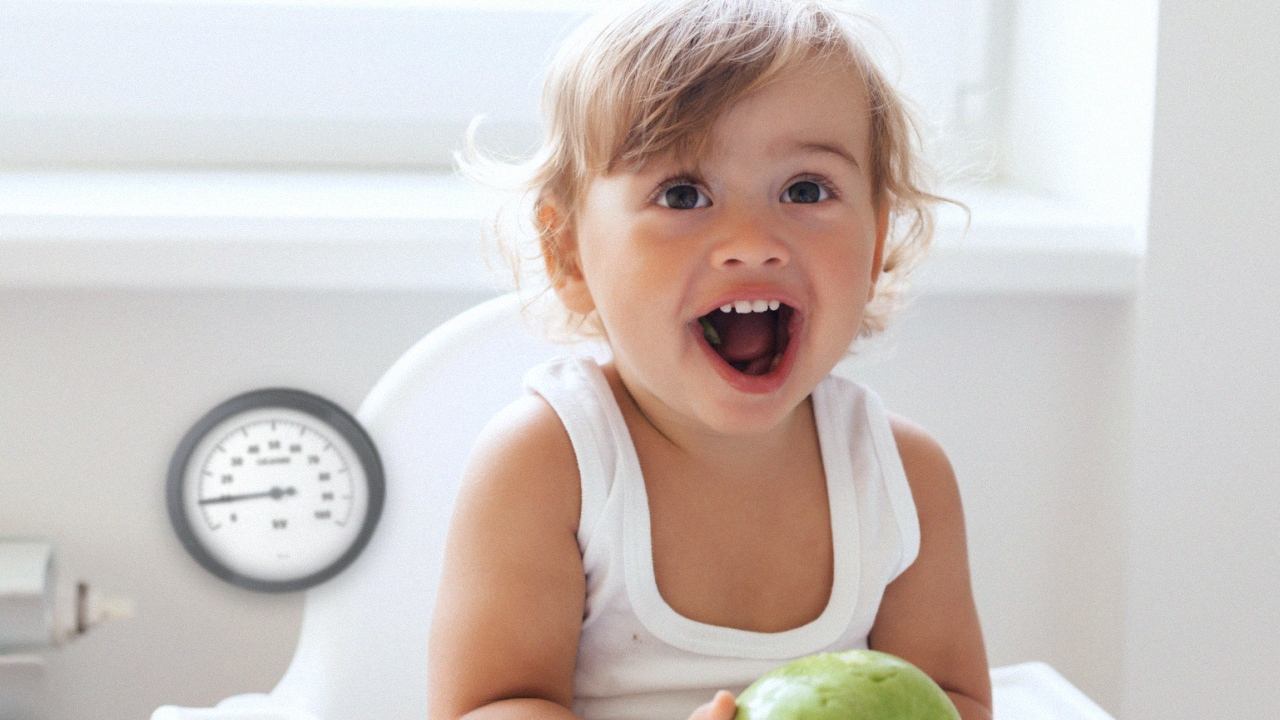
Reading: 10; kV
